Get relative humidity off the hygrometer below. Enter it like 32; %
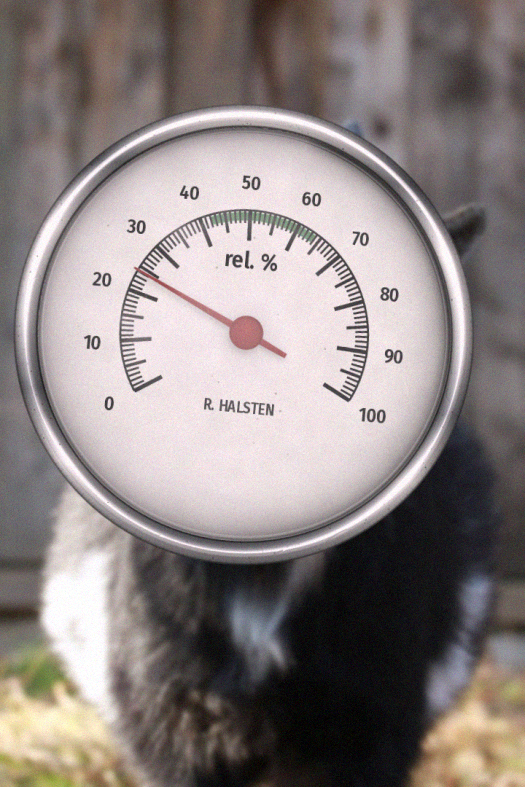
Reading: 24; %
